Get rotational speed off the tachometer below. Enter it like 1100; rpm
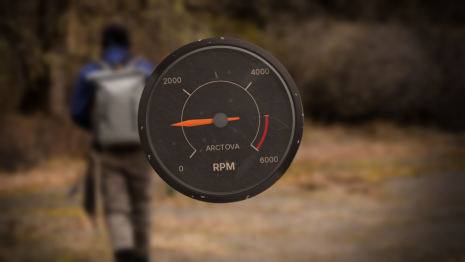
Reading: 1000; rpm
